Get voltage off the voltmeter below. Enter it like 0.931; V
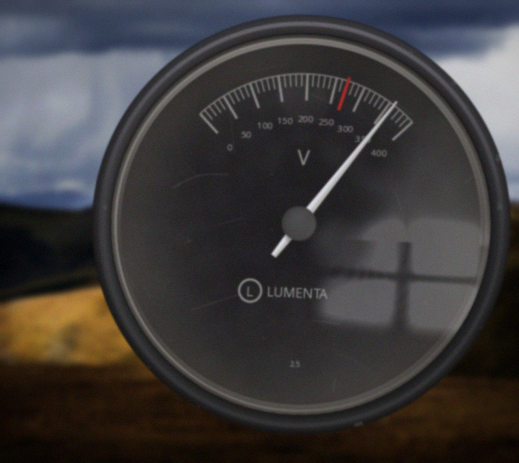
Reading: 360; V
